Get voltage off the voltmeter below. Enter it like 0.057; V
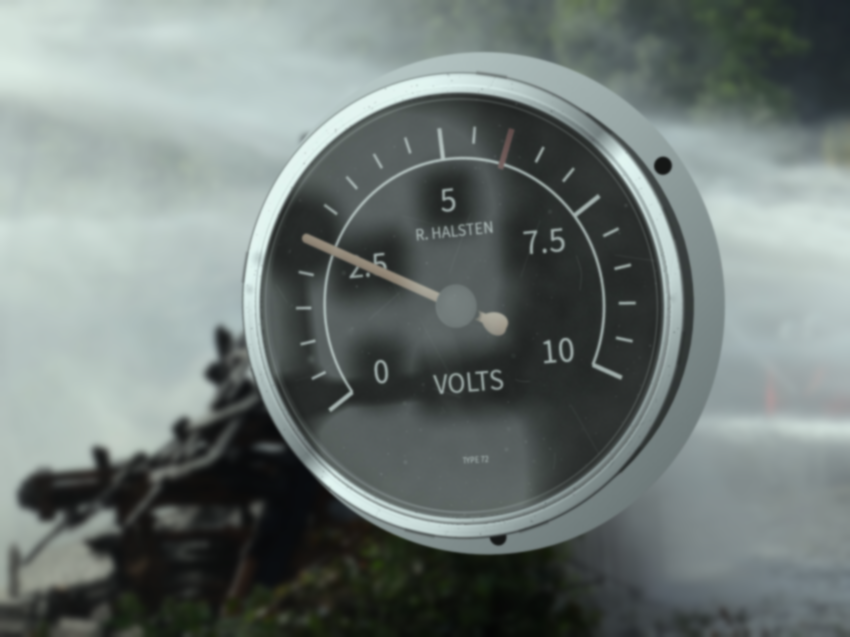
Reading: 2.5; V
